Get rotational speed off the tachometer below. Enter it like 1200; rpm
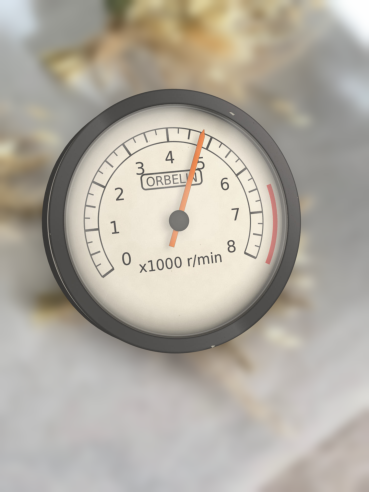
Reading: 4750; rpm
